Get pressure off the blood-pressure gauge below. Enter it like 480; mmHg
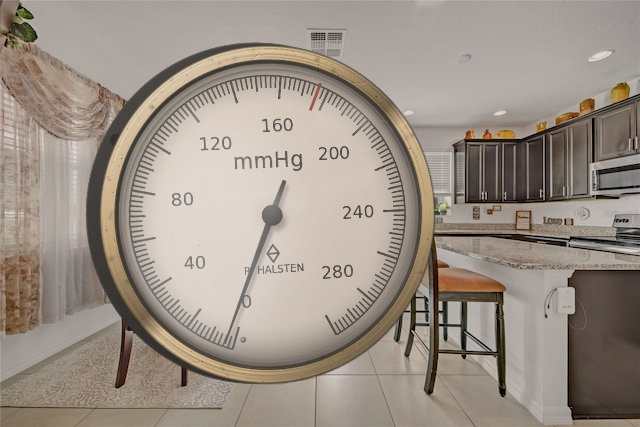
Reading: 4; mmHg
